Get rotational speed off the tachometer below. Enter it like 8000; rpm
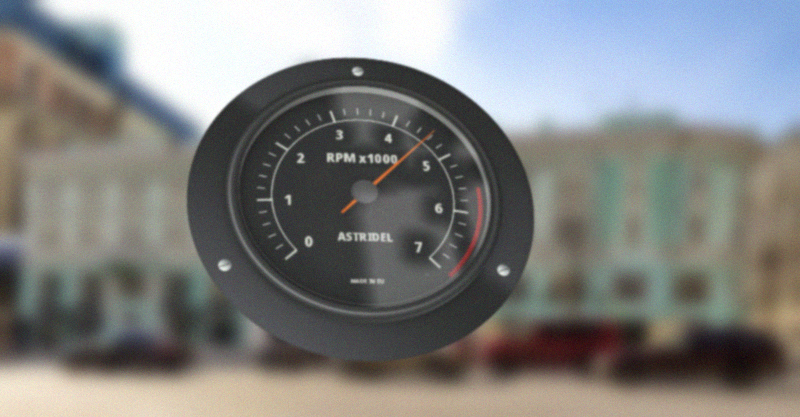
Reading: 4600; rpm
